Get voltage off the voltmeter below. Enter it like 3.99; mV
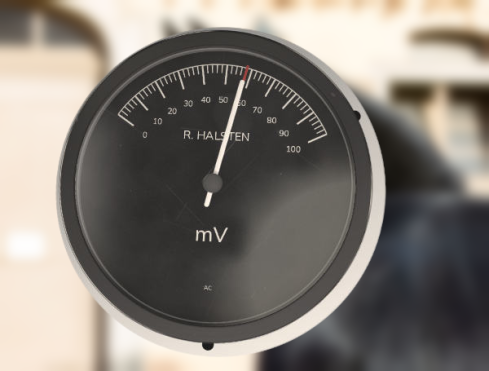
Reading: 58; mV
